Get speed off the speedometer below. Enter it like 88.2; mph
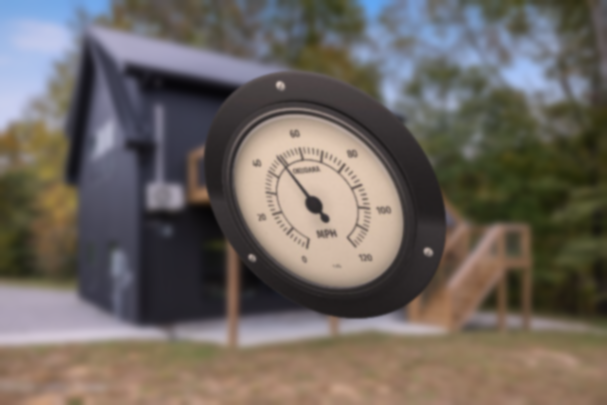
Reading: 50; mph
